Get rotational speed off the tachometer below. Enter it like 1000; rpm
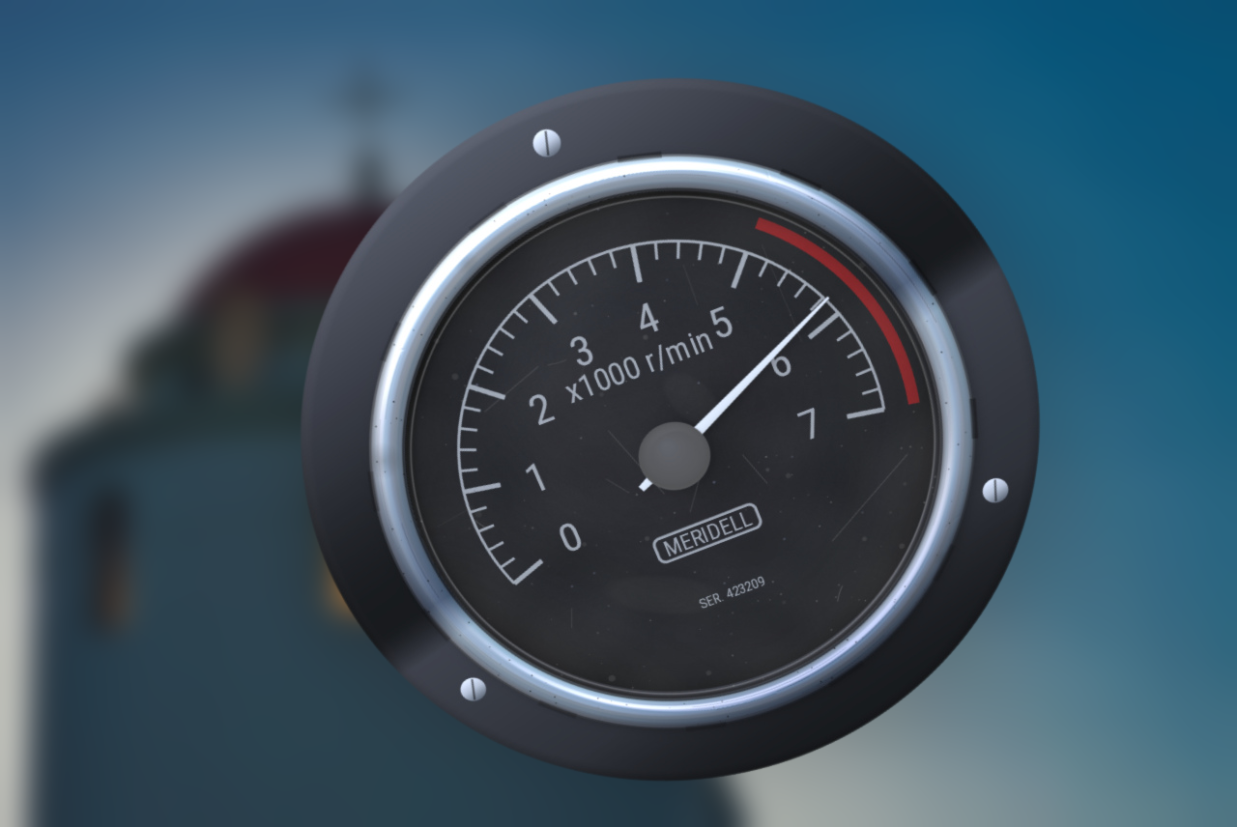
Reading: 5800; rpm
